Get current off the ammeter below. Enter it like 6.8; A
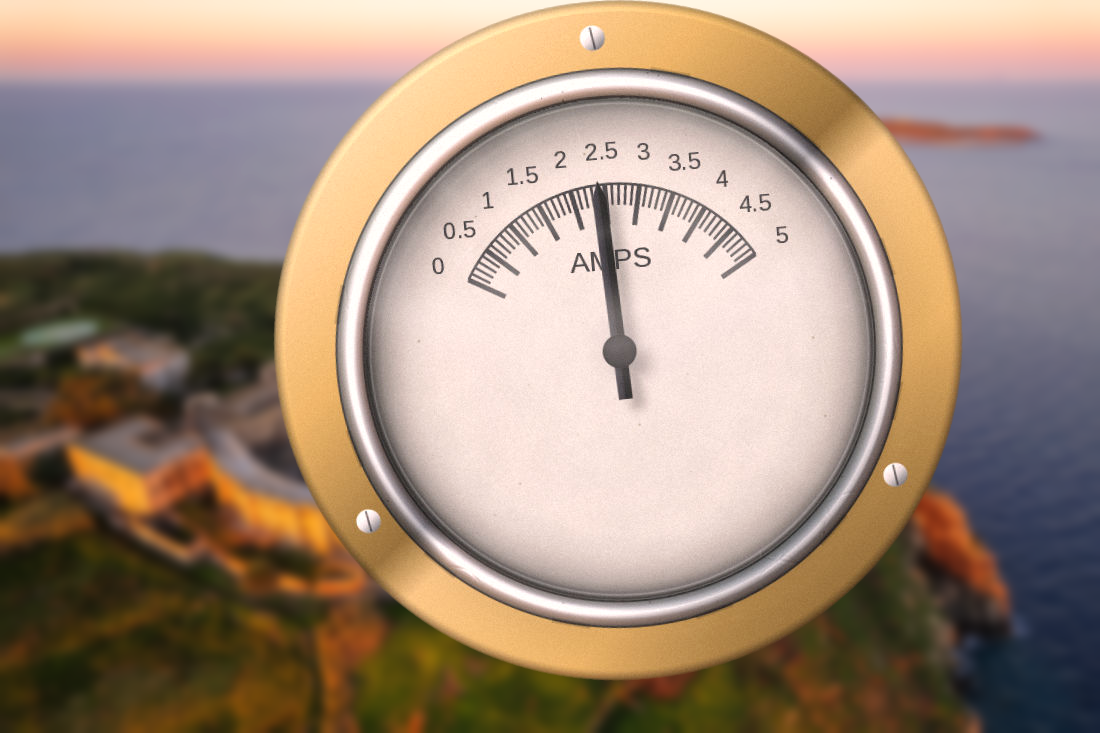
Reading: 2.4; A
